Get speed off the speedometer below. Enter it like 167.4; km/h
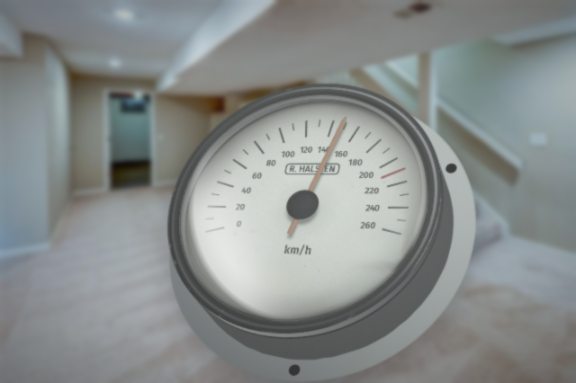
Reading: 150; km/h
